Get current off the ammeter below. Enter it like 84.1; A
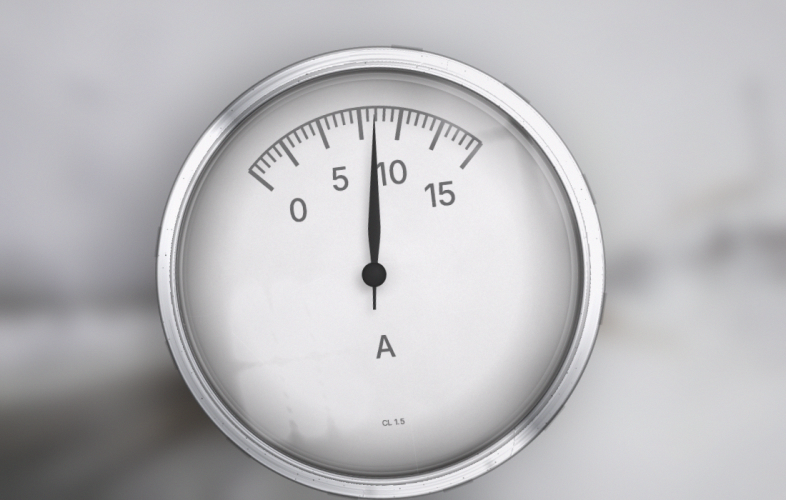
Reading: 8.5; A
